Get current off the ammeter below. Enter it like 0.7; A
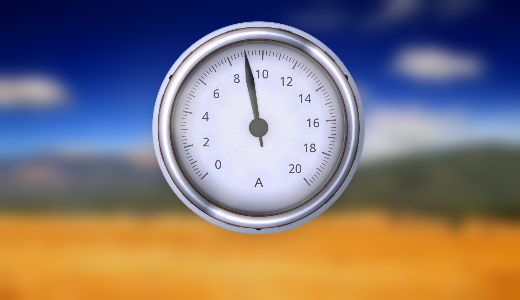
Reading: 9; A
